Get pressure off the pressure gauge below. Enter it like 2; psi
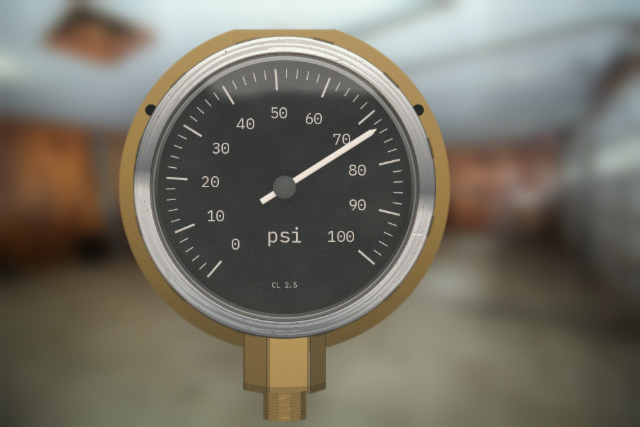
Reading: 73; psi
